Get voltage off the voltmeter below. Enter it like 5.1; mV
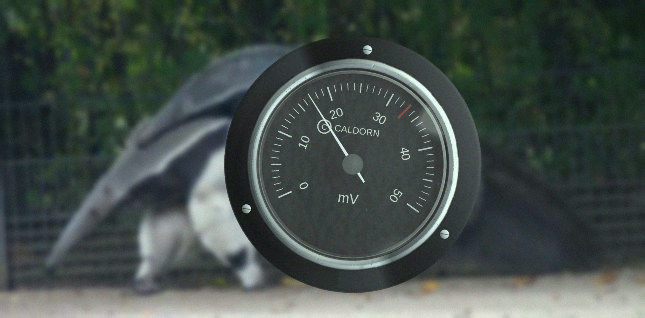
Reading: 17; mV
